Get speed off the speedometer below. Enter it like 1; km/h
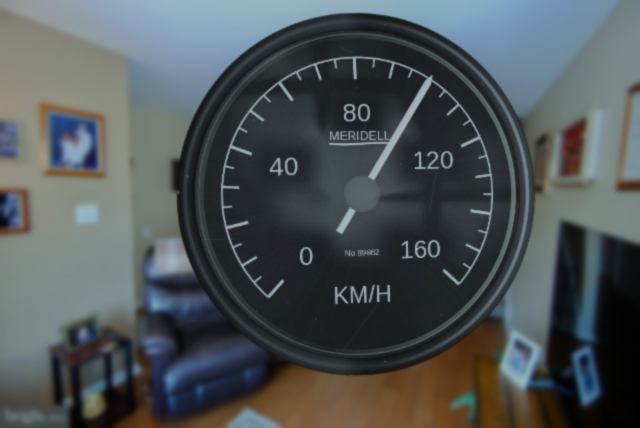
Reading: 100; km/h
